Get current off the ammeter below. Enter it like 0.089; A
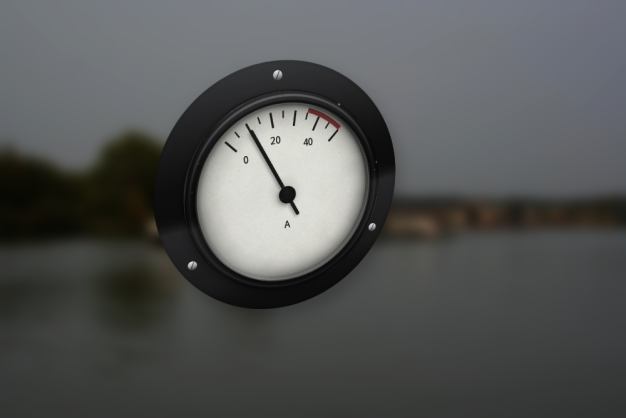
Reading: 10; A
